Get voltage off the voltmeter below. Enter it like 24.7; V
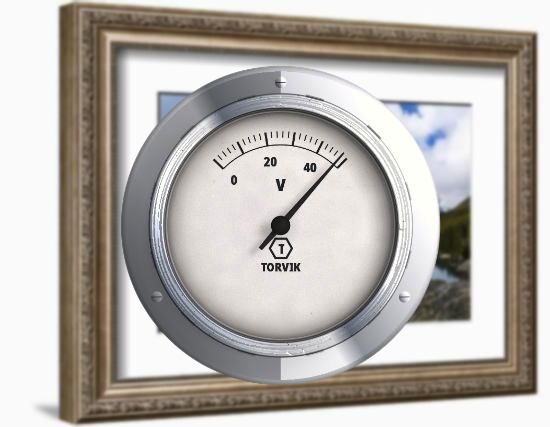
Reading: 48; V
